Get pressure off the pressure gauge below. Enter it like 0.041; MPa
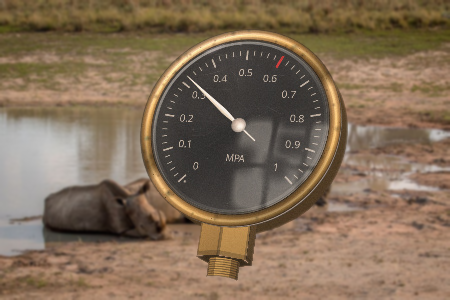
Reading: 0.32; MPa
